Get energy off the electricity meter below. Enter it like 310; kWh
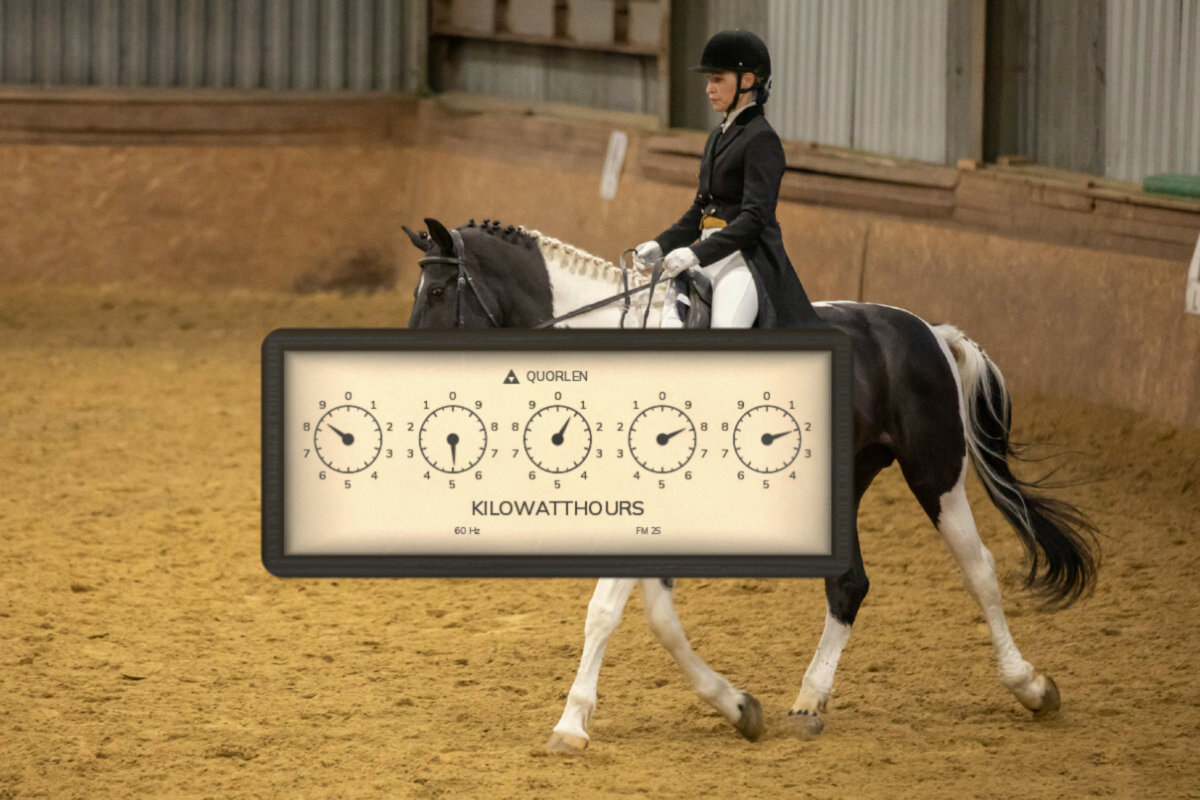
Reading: 85082; kWh
